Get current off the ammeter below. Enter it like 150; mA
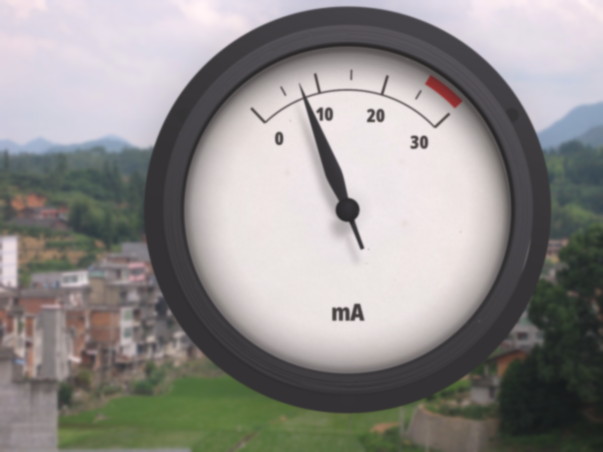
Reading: 7.5; mA
